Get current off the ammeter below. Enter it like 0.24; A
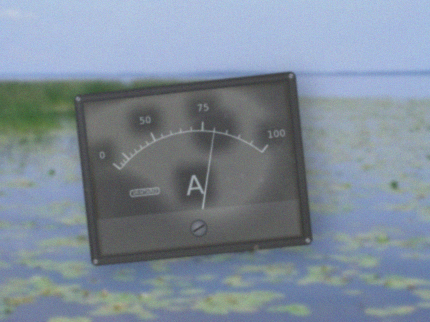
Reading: 80; A
